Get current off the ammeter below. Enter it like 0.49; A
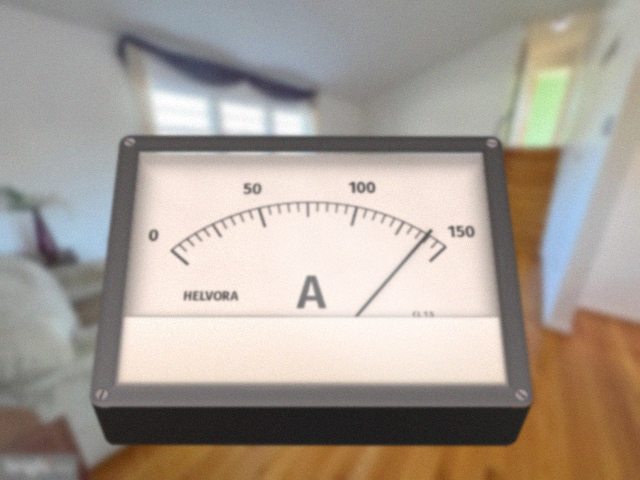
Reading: 140; A
